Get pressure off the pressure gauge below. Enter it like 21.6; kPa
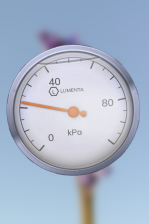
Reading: 22.5; kPa
